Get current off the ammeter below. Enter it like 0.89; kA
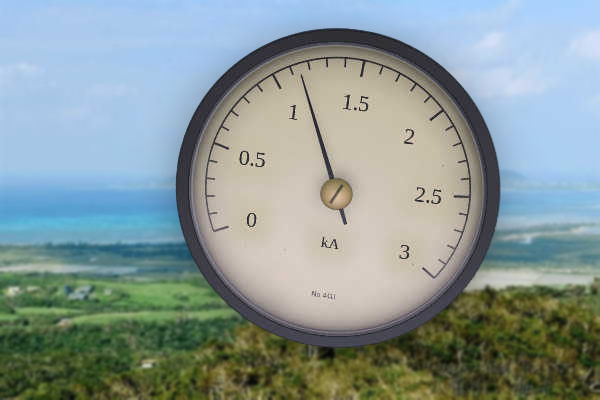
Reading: 1.15; kA
